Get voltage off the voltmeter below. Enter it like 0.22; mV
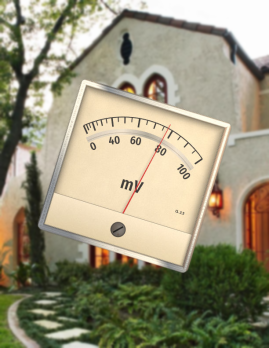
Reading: 77.5; mV
